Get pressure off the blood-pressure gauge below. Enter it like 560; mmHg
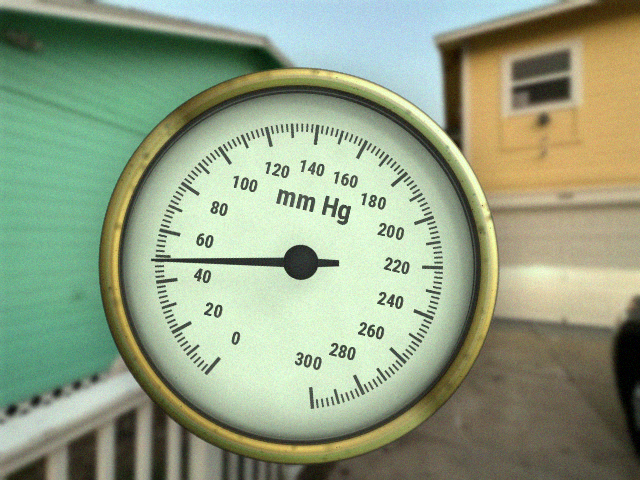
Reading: 48; mmHg
